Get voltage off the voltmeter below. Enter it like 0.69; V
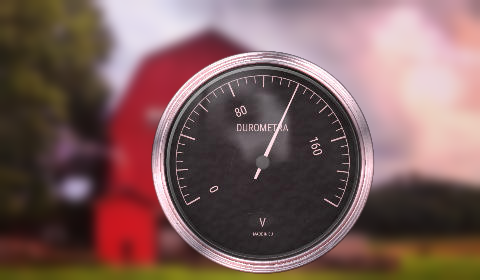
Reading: 120; V
